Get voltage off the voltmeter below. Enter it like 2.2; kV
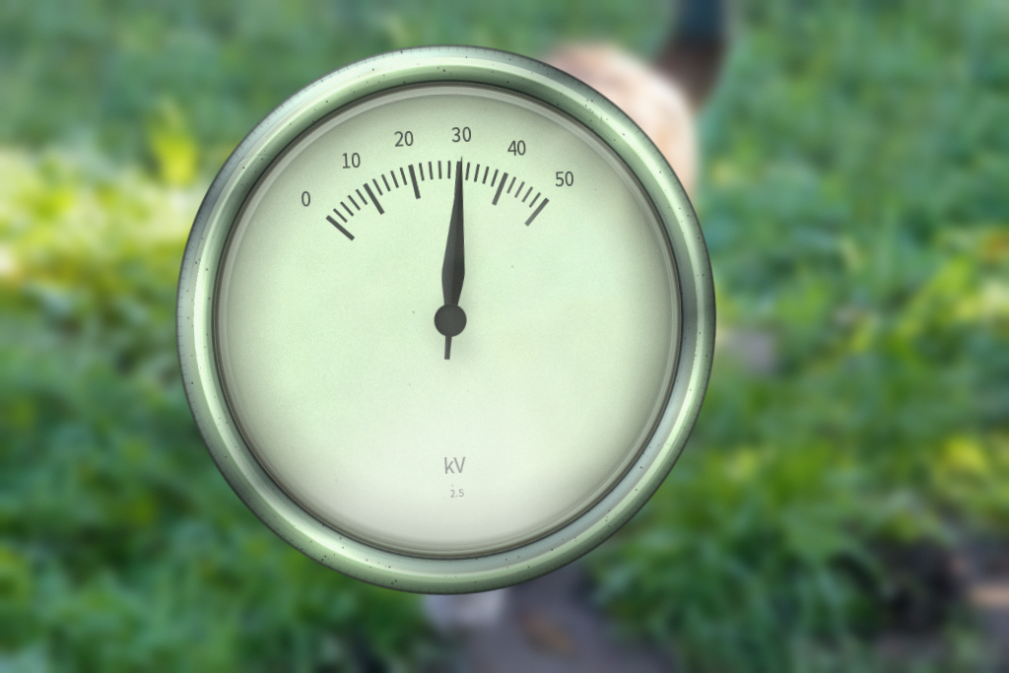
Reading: 30; kV
